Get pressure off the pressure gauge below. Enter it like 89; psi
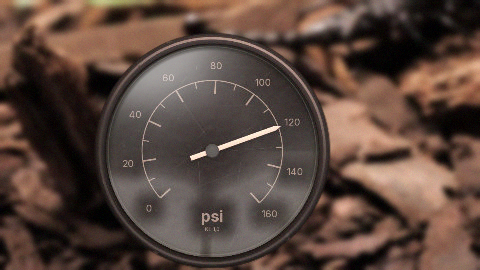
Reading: 120; psi
